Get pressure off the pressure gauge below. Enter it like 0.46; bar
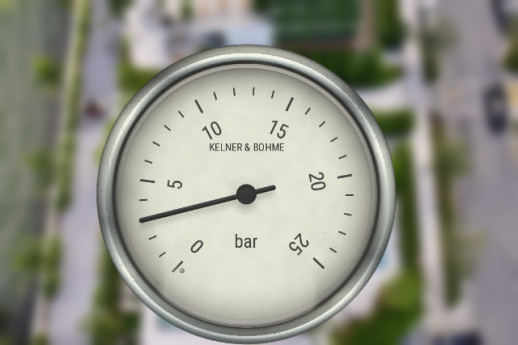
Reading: 3; bar
